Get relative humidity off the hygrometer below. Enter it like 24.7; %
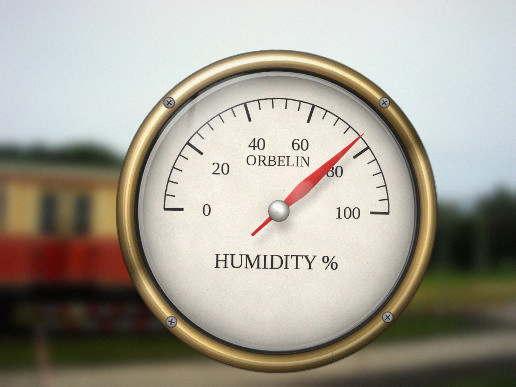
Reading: 76; %
